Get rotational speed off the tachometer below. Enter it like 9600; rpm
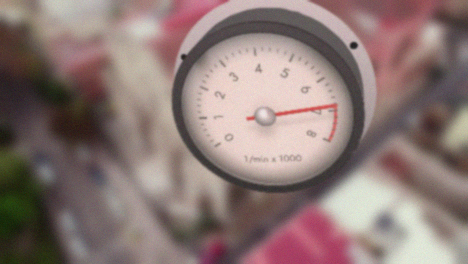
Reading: 6800; rpm
